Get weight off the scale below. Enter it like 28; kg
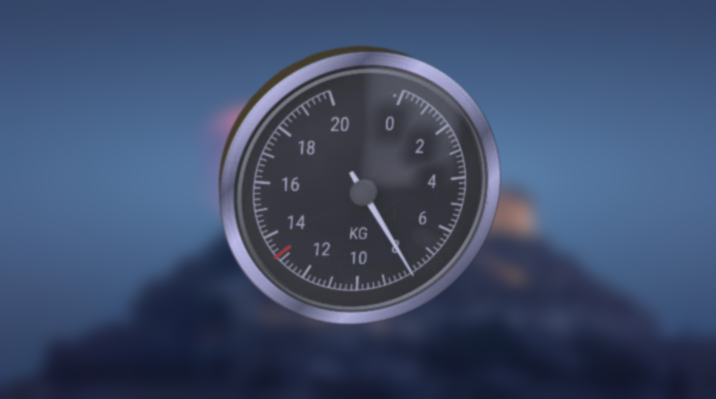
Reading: 8; kg
